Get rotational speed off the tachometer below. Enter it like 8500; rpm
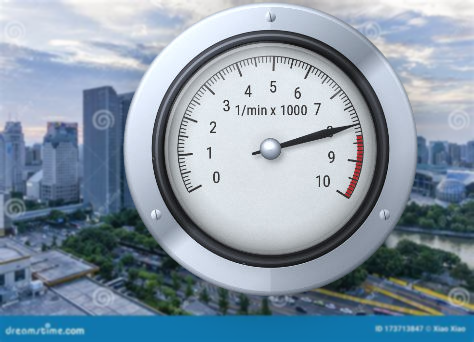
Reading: 8000; rpm
